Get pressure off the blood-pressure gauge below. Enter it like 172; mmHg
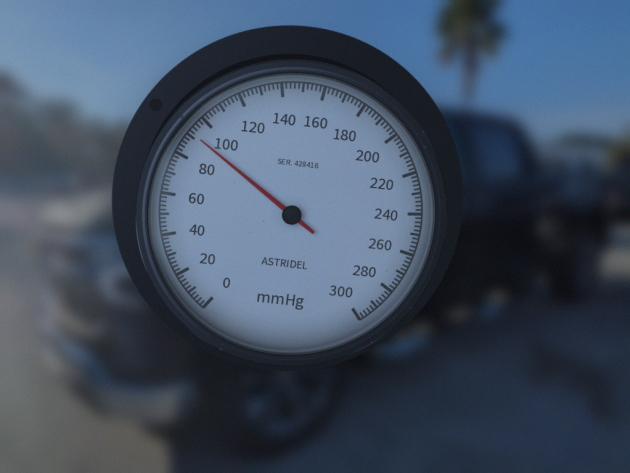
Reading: 92; mmHg
